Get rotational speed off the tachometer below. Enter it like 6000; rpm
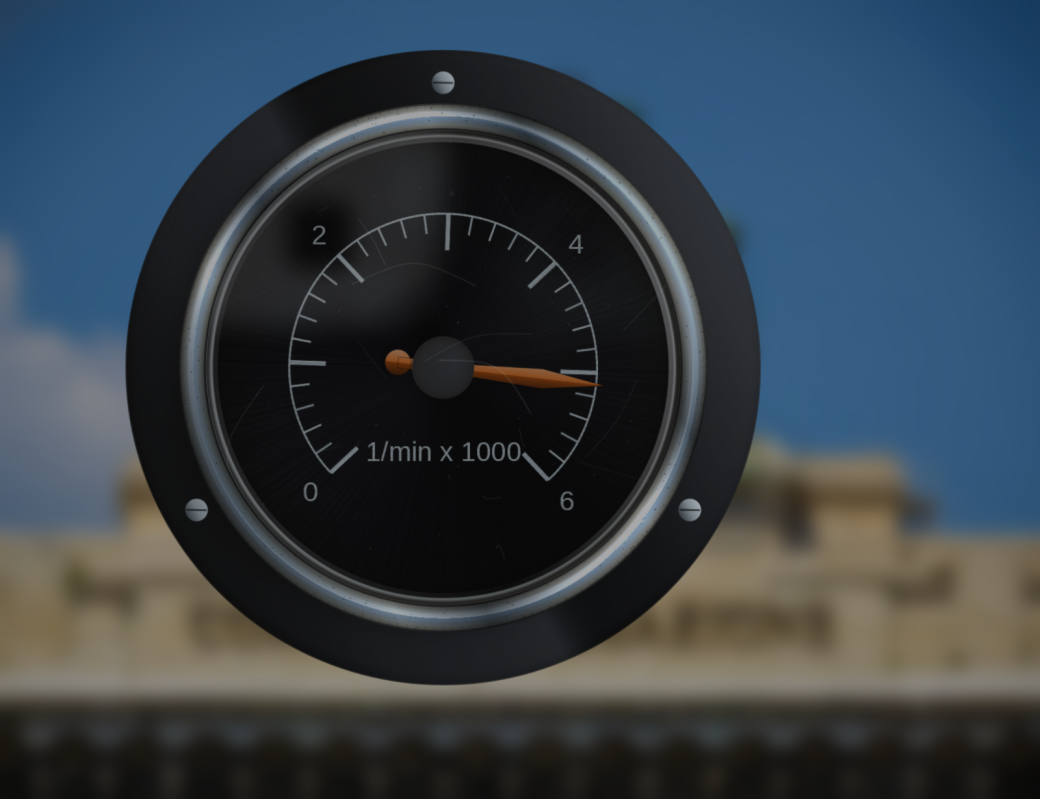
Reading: 5100; rpm
